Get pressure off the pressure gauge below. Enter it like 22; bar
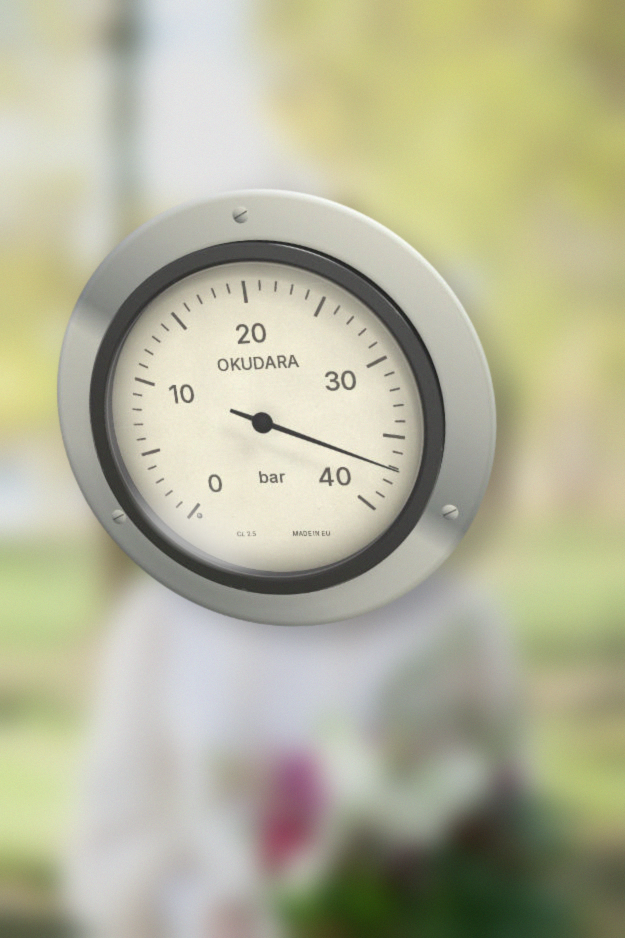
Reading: 37; bar
